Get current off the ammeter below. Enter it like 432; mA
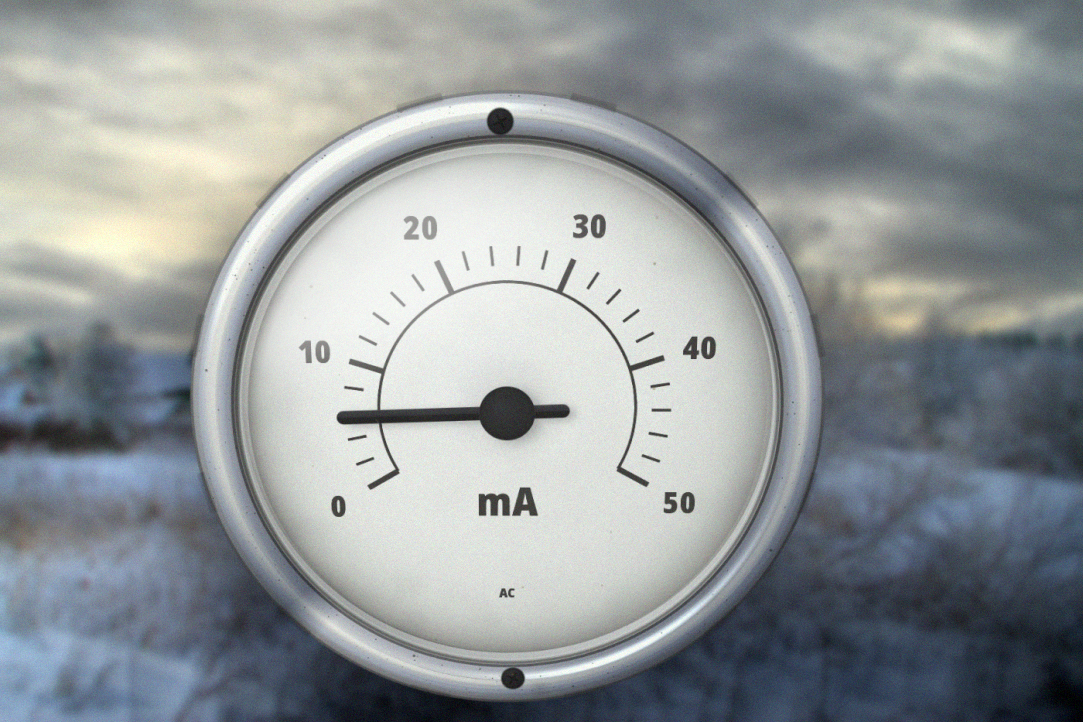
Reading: 6; mA
